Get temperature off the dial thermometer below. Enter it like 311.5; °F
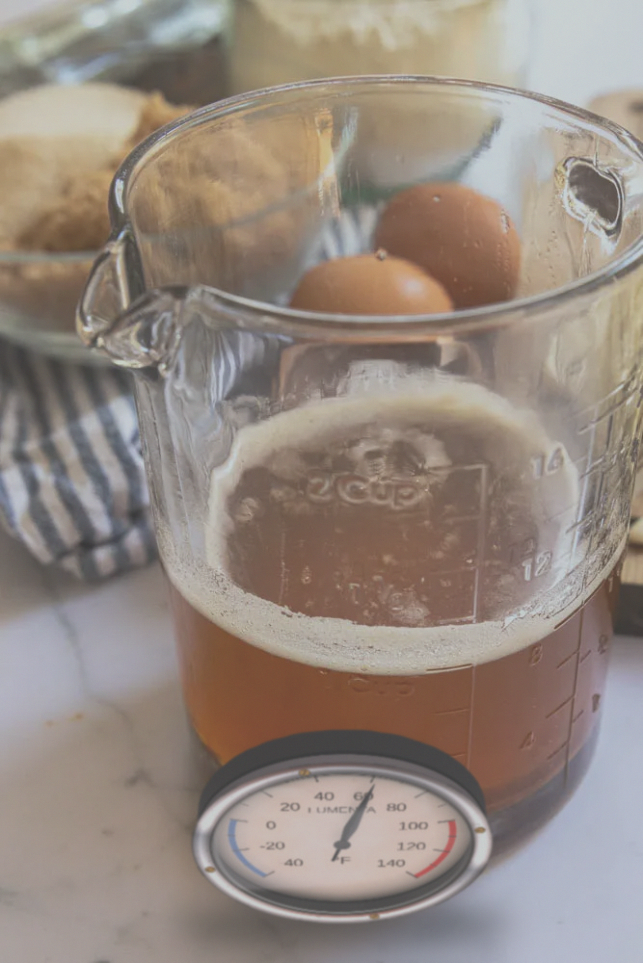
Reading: 60; °F
